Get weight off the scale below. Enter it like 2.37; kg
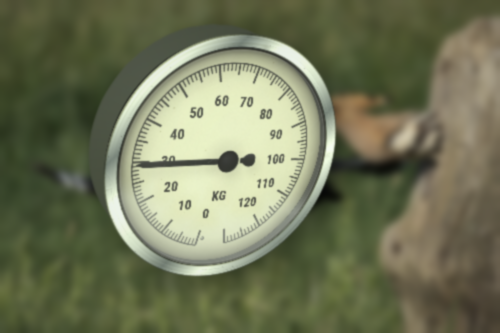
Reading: 30; kg
